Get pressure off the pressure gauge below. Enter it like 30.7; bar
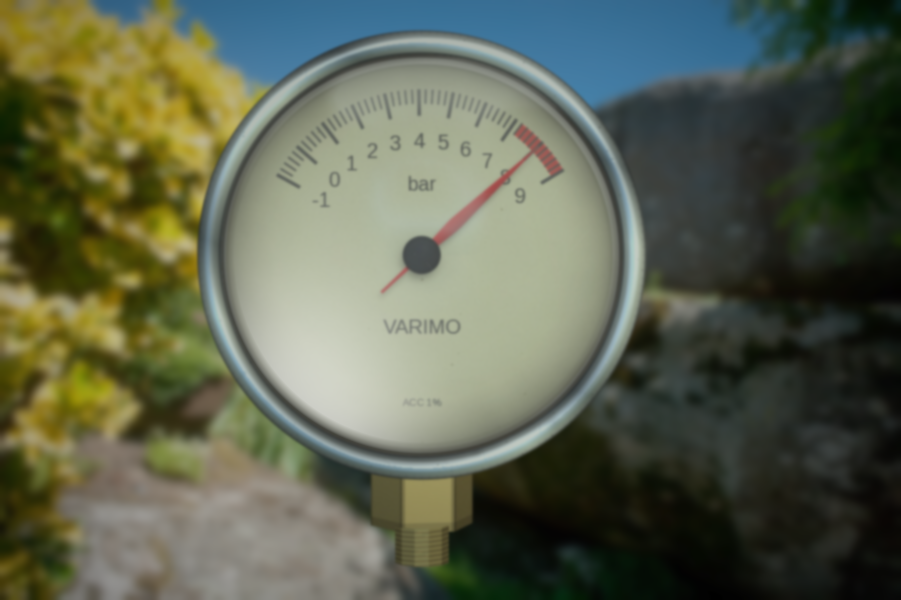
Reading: 8; bar
